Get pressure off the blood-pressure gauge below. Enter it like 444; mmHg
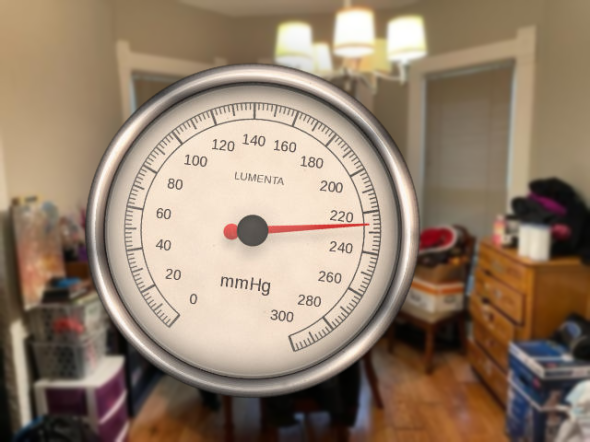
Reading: 226; mmHg
